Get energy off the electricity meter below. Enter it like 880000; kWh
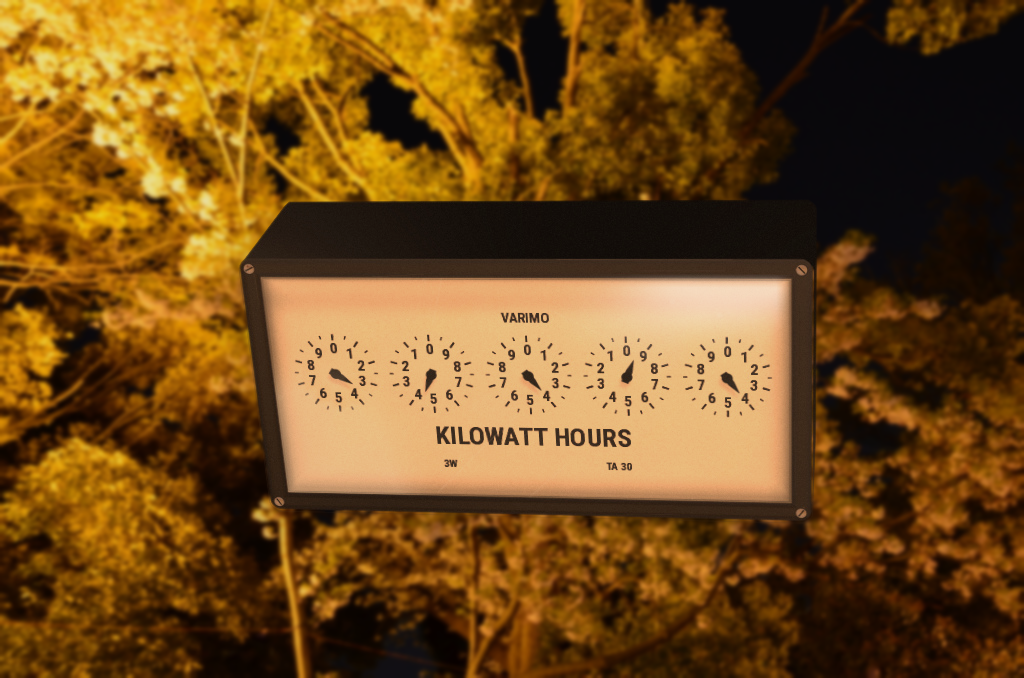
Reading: 34394; kWh
